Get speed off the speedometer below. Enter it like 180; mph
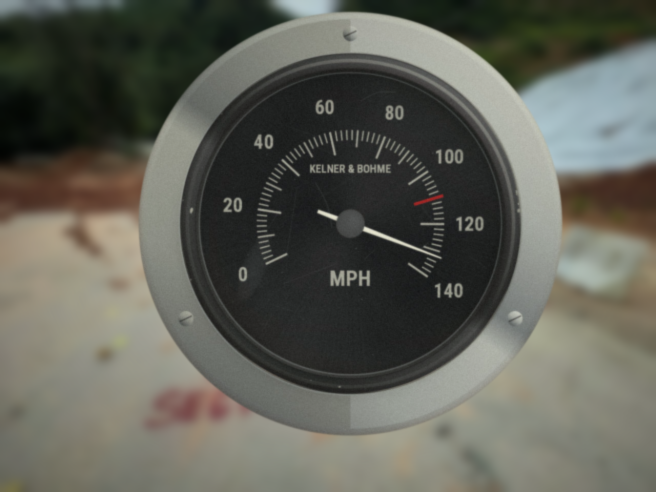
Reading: 132; mph
